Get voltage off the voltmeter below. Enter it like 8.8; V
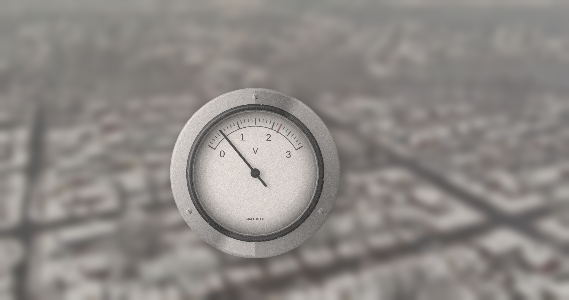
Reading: 0.5; V
